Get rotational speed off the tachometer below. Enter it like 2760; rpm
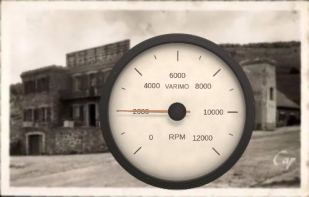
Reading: 2000; rpm
